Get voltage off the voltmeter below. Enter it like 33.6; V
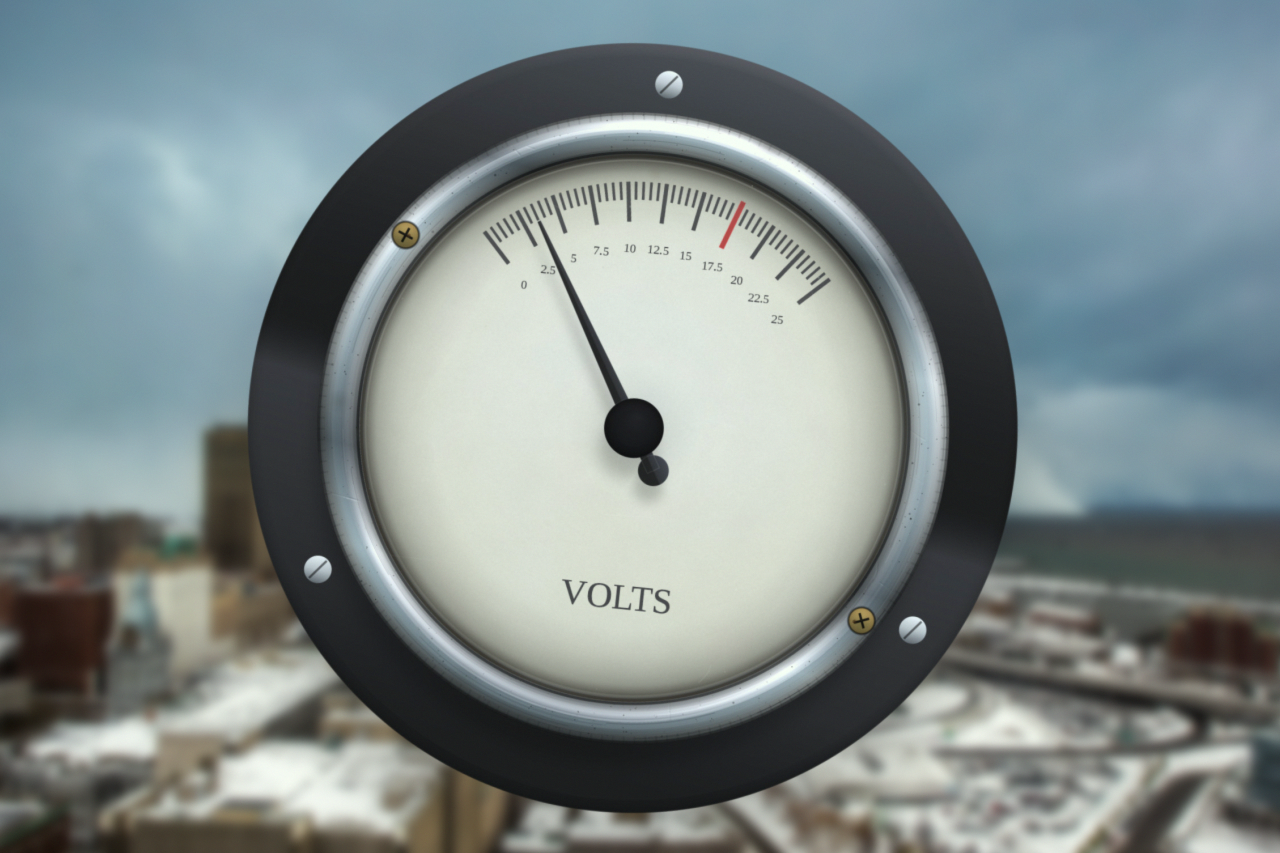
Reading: 3.5; V
